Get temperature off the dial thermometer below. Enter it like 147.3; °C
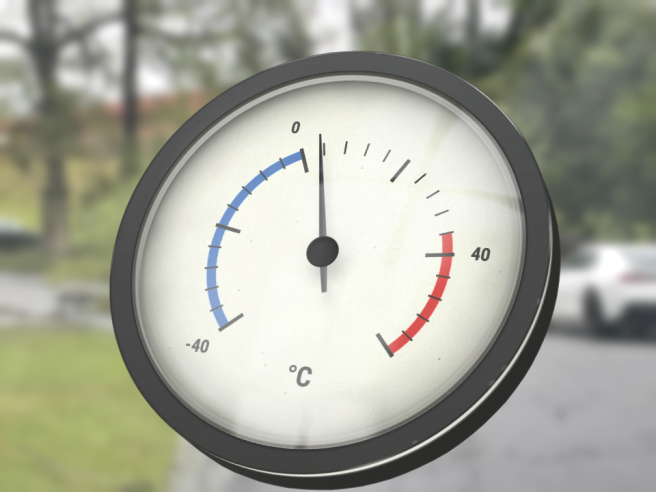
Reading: 4; °C
